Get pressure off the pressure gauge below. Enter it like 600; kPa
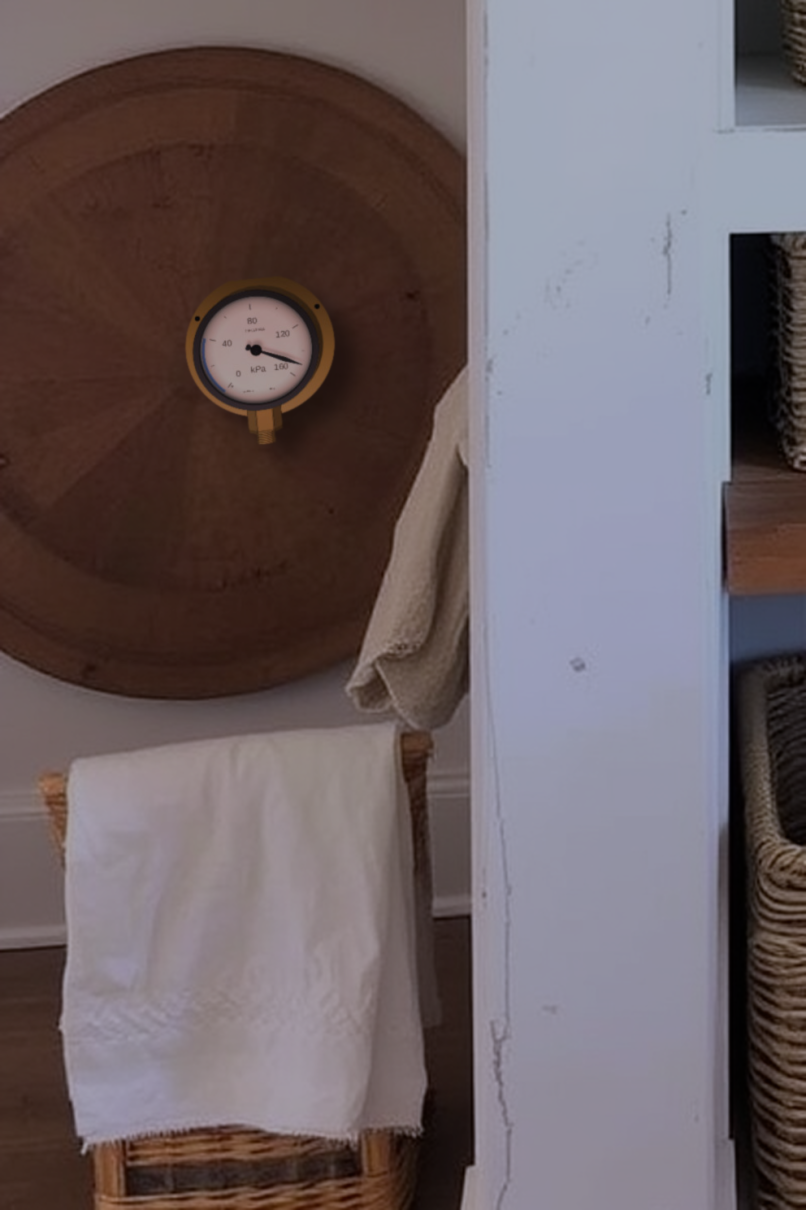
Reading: 150; kPa
